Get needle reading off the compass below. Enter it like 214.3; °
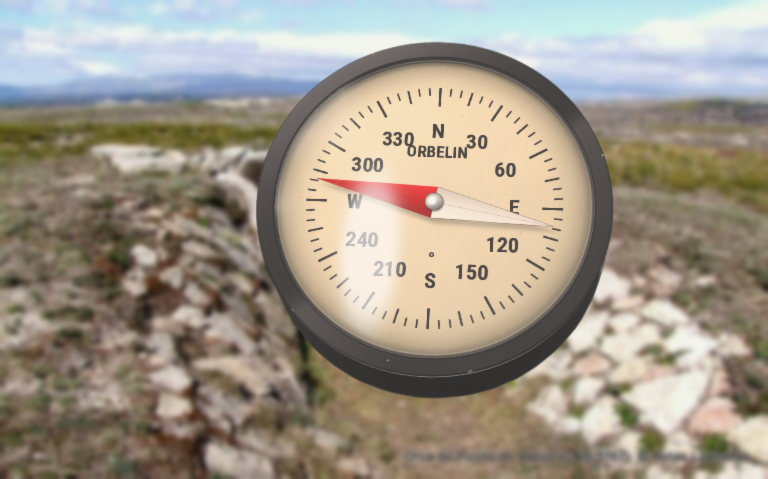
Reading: 280; °
